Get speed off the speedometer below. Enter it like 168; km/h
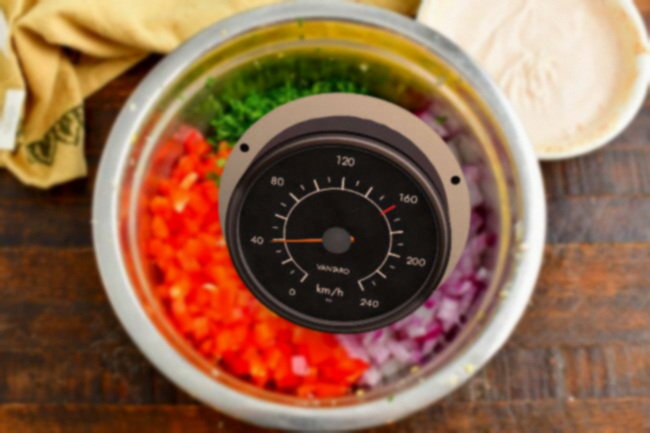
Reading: 40; km/h
